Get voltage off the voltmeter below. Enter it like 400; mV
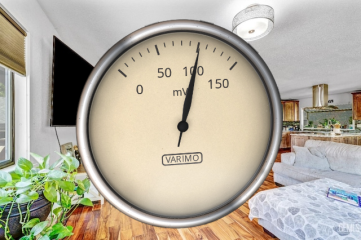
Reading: 100; mV
